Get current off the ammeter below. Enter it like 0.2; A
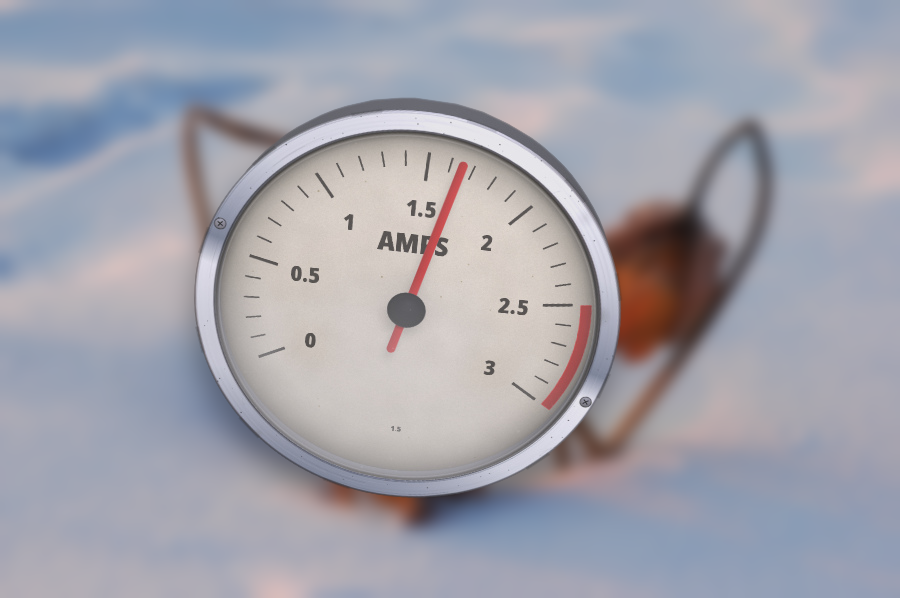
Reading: 1.65; A
